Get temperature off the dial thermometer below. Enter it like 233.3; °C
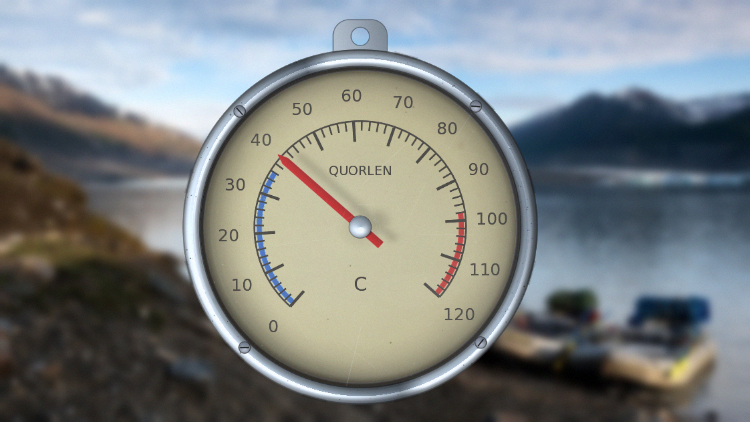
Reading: 40; °C
